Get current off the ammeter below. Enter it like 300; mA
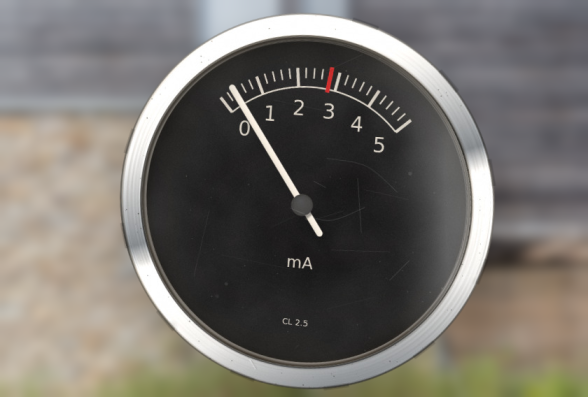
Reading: 0.4; mA
